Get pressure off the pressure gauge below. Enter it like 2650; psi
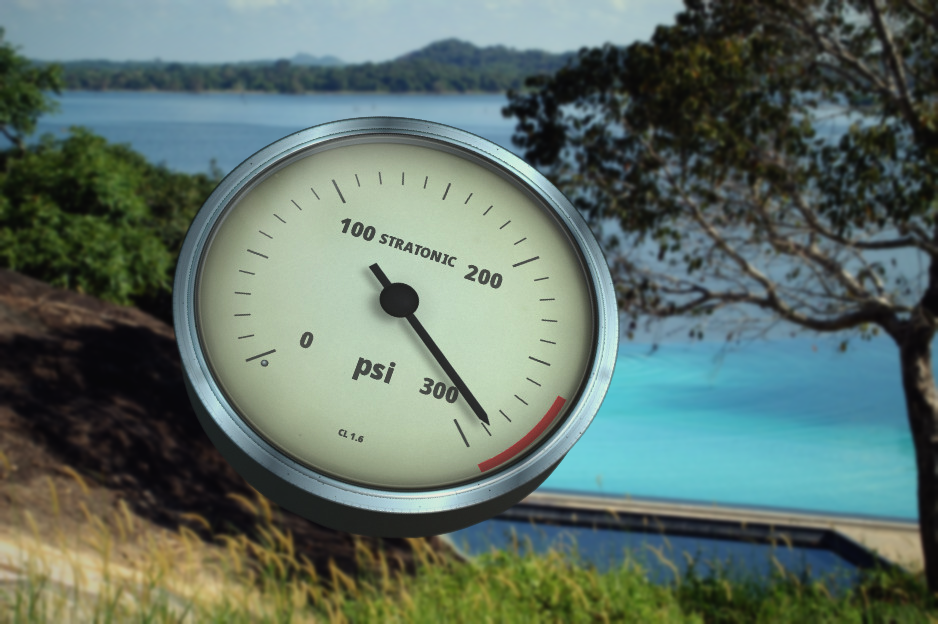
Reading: 290; psi
